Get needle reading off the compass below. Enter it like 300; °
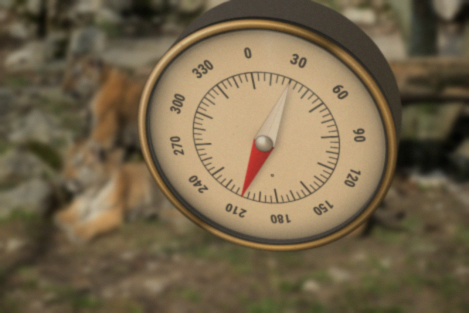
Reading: 210; °
